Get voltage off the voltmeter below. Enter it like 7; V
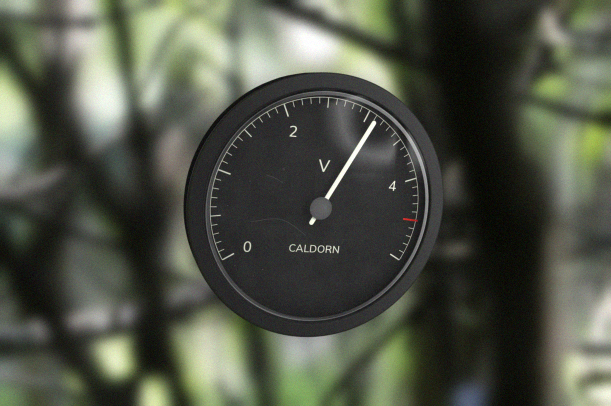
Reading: 3.1; V
